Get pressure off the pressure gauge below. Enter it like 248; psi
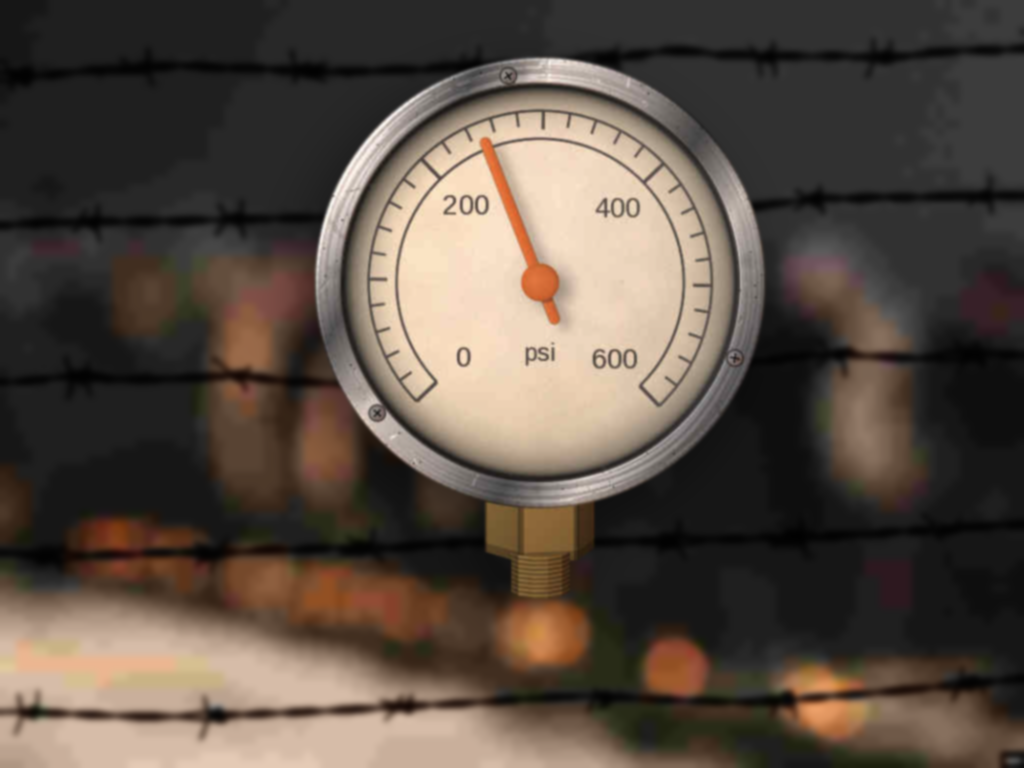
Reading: 250; psi
